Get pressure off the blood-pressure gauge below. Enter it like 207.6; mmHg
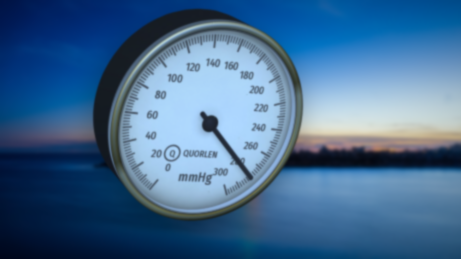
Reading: 280; mmHg
